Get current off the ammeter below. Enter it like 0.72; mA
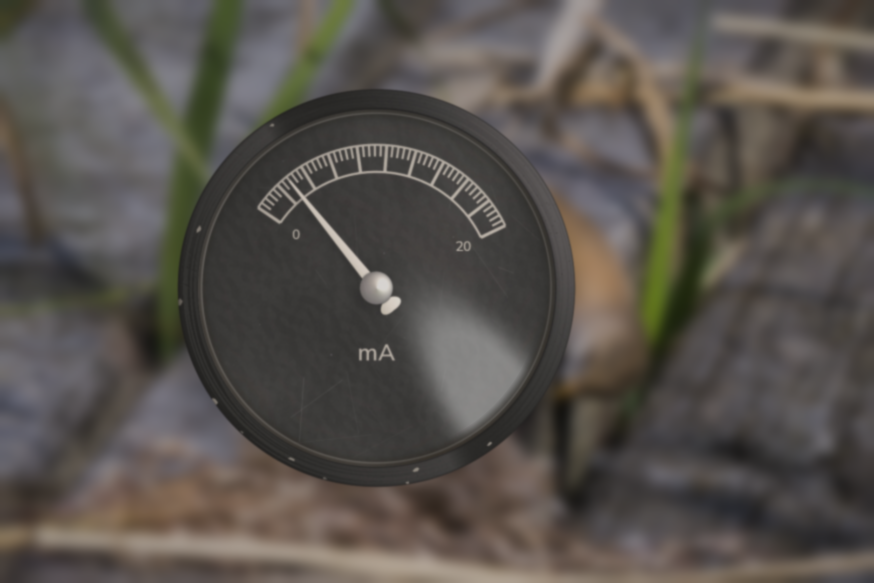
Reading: 2.8; mA
